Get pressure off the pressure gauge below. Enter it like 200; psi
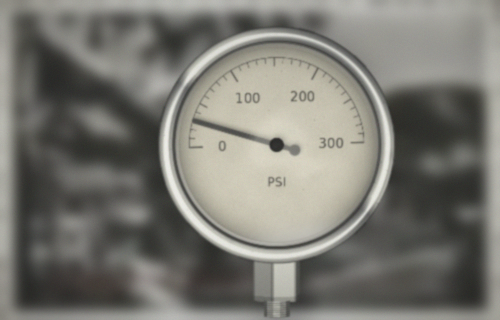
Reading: 30; psi
